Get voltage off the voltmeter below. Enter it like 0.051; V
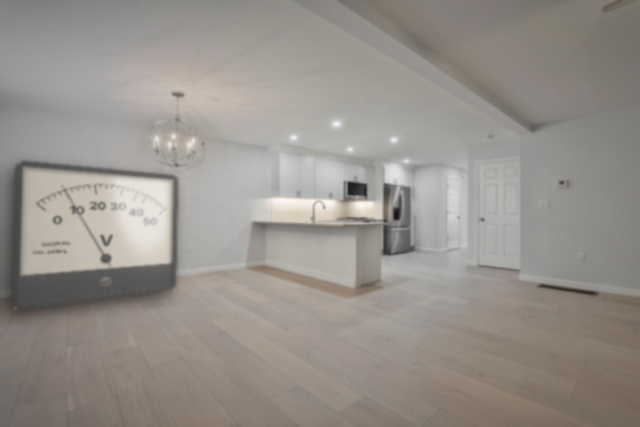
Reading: 10; V
